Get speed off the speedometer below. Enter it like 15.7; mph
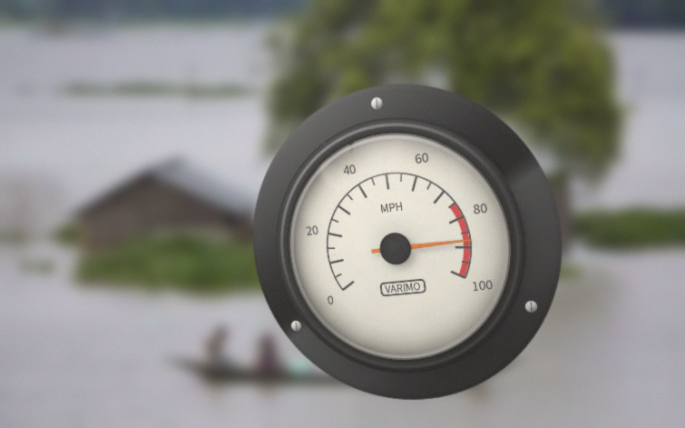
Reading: 87.5; mph
